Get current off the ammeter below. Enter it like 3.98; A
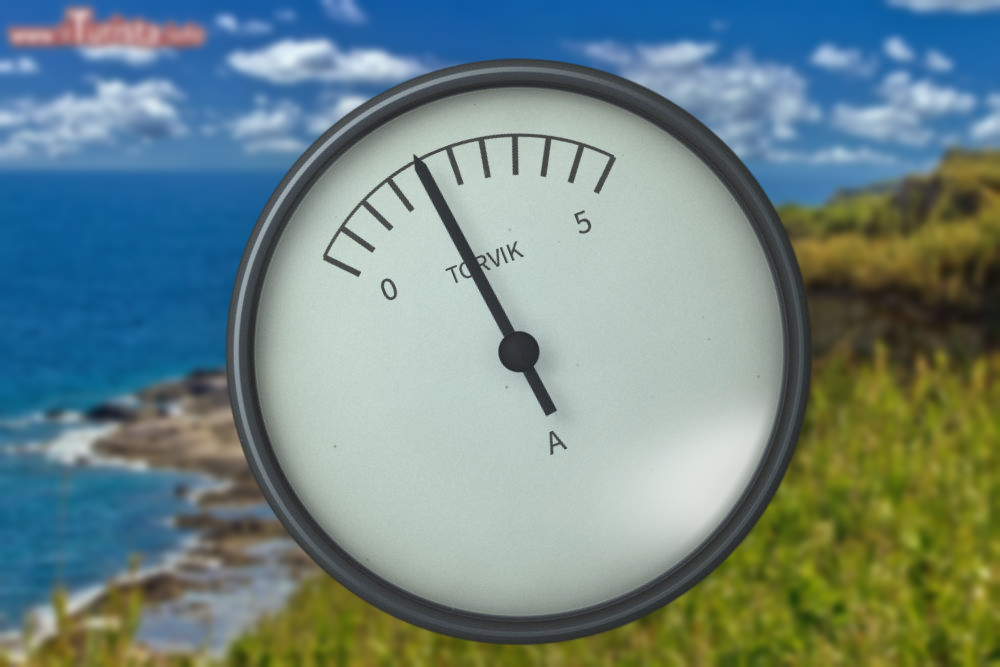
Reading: 2; A
